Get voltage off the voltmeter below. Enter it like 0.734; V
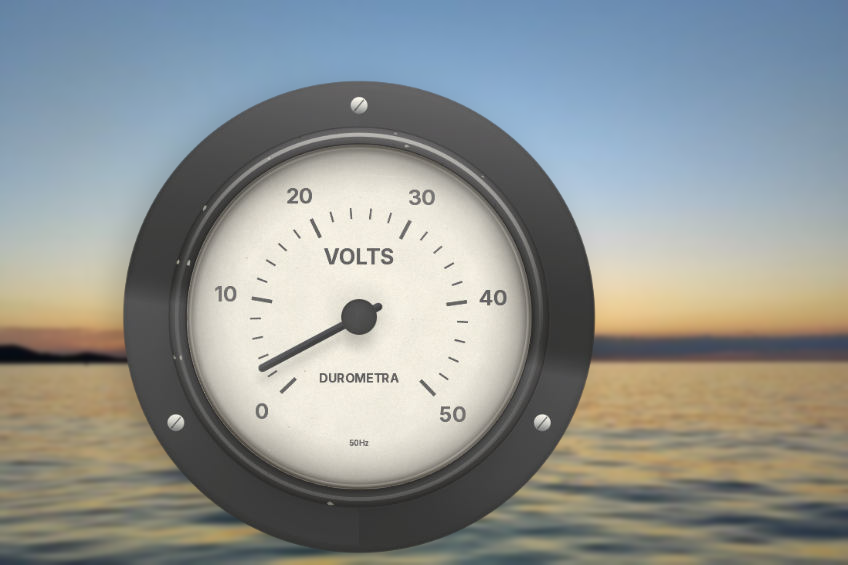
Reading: 3; V
